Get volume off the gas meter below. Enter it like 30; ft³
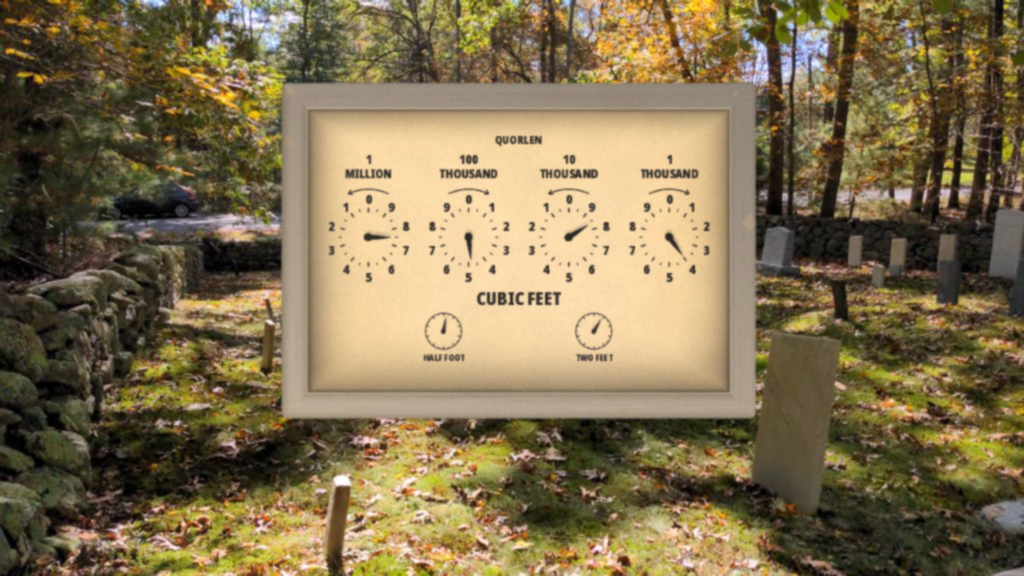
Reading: 748400; ft³
